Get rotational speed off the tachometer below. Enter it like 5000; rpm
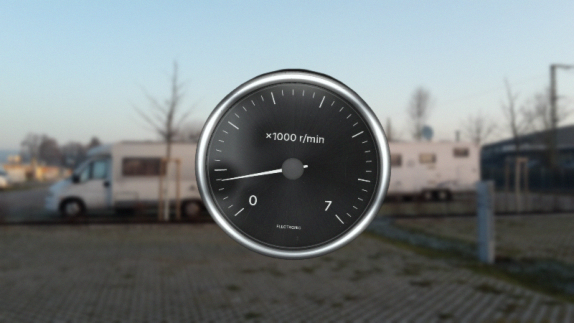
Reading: 800; rpm
